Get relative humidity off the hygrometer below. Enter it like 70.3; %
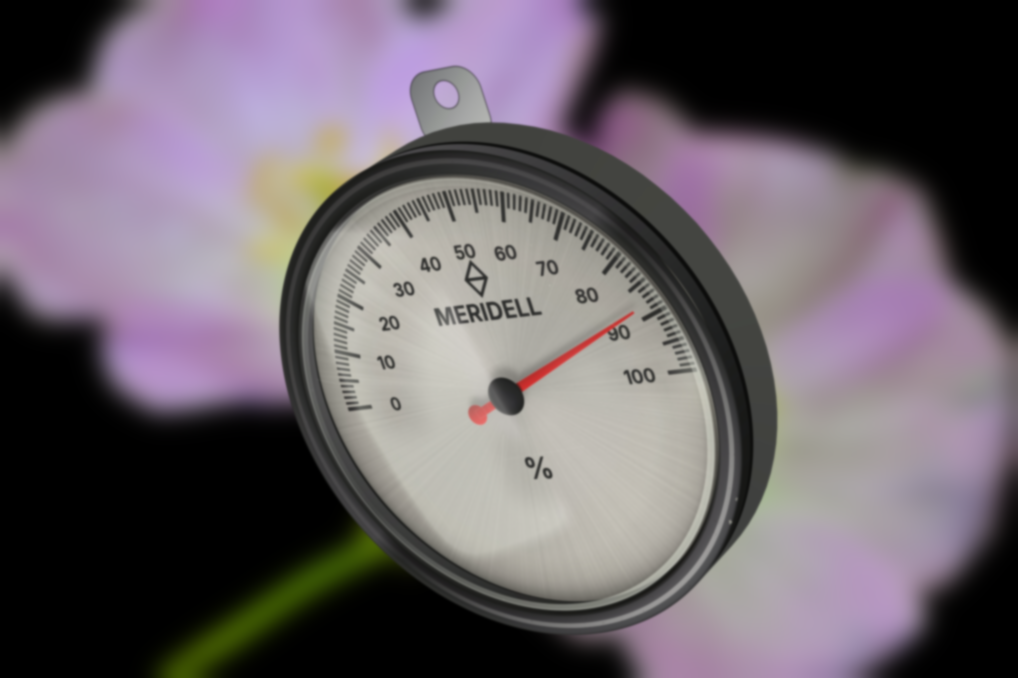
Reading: 88; %
